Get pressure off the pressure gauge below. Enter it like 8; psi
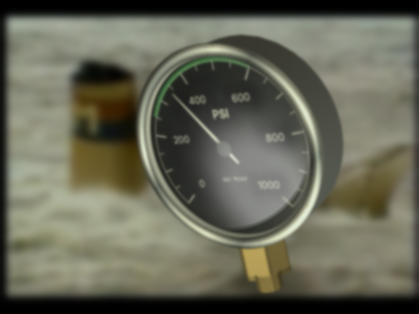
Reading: 350; psi
